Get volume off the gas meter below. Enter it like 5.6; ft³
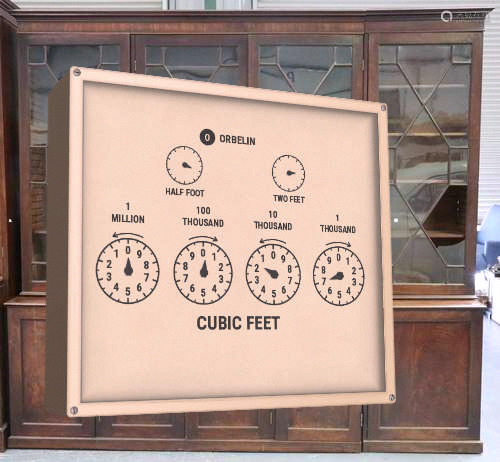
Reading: 1700; ft³
